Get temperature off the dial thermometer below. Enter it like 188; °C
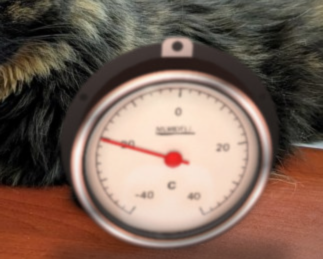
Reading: -20; °C
